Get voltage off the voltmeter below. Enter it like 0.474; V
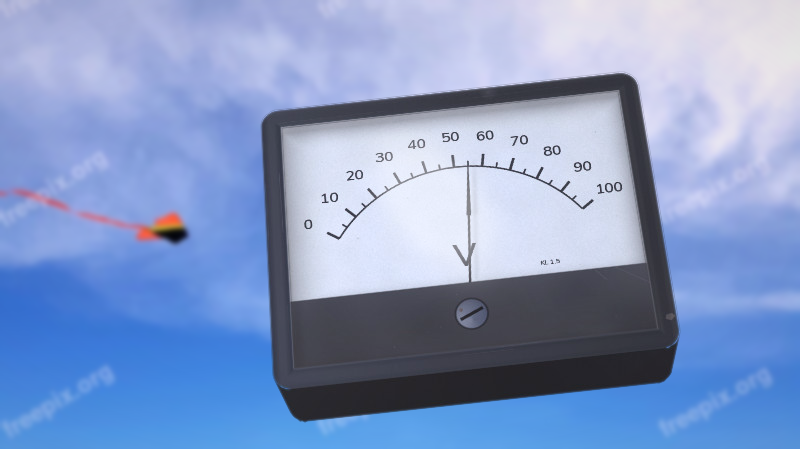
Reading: 55; V
